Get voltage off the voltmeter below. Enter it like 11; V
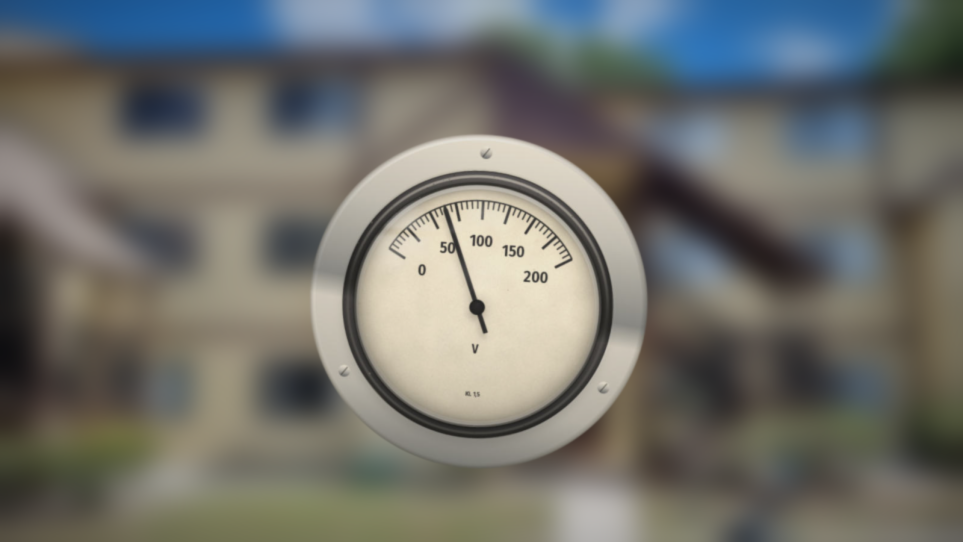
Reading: 65; V
